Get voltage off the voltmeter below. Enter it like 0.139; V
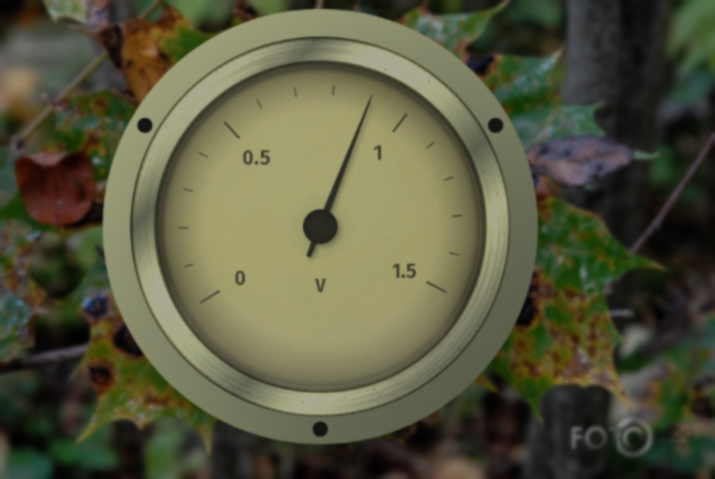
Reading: 0.9; V
